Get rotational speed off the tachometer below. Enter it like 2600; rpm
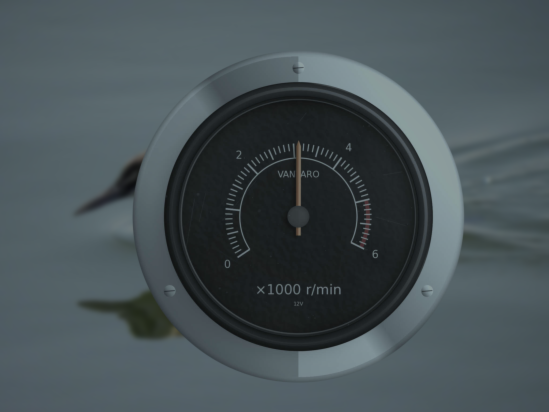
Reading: 3100; rpm
